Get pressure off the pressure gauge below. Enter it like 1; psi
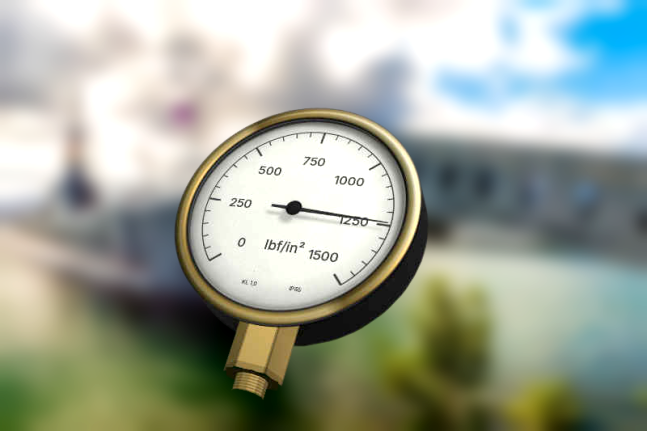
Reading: 1250; psi
